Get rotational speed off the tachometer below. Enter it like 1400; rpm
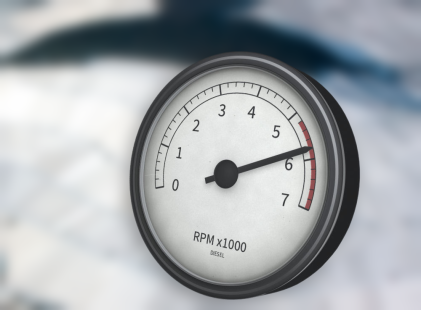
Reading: 5800; rpm
